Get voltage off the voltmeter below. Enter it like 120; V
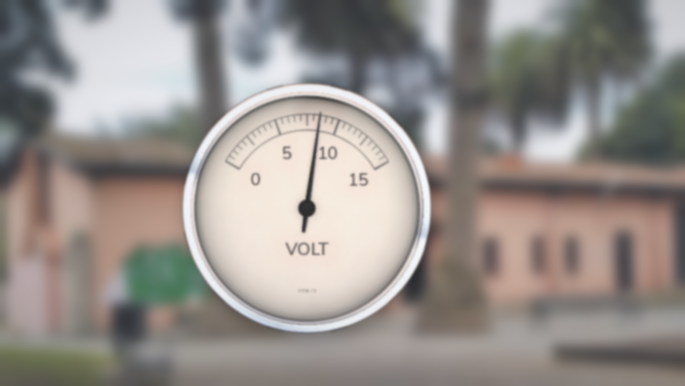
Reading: 8.5; V
